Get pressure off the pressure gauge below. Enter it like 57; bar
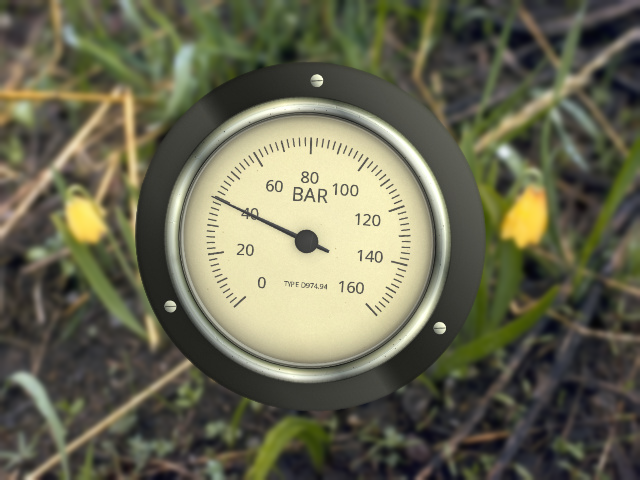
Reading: 40; bar
